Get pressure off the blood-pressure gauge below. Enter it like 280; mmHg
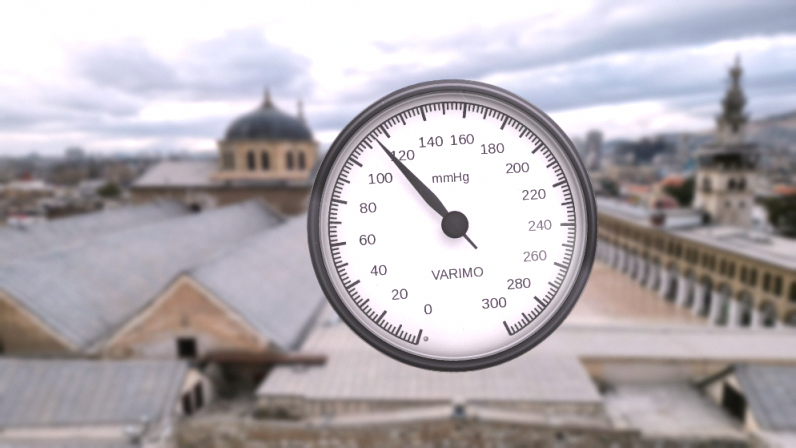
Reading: 114; mmHg
